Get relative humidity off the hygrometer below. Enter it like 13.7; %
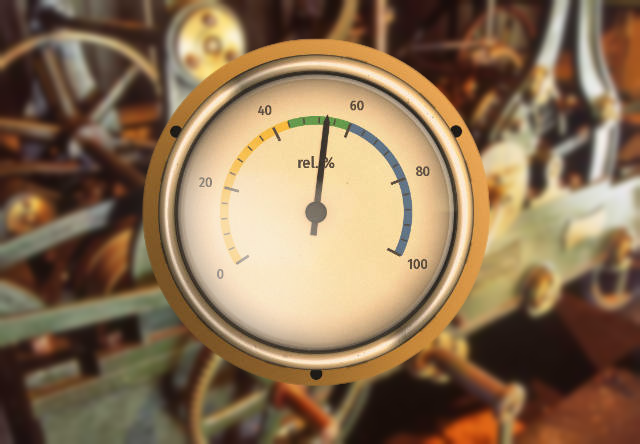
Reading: 54; %
